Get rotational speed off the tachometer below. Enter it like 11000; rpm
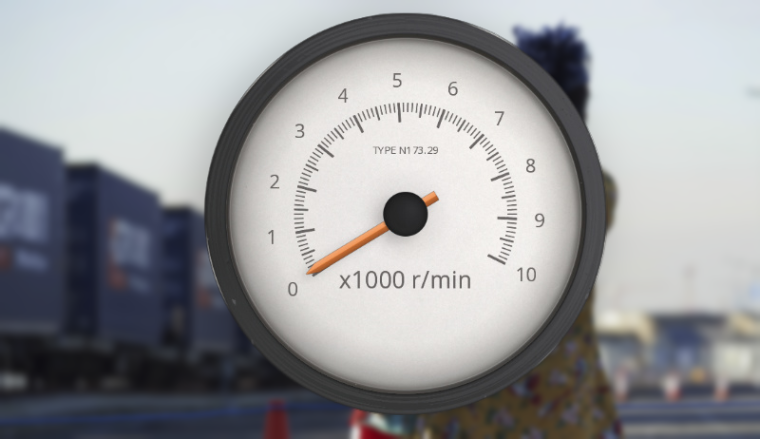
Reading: 100; rpm
